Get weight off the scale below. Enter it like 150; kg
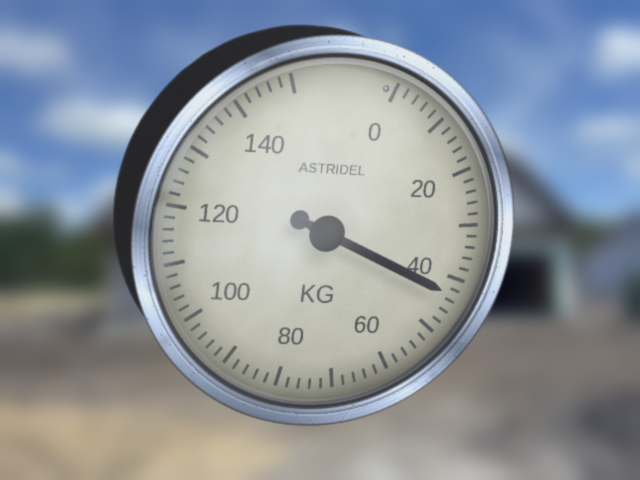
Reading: 43; kg
